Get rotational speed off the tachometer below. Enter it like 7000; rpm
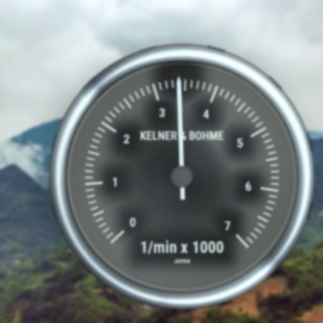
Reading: 3400; rpm
